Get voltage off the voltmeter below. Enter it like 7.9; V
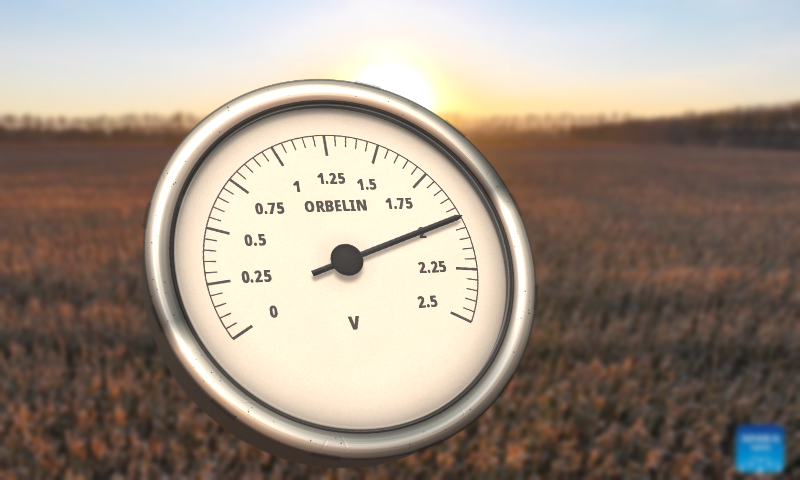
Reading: 2; V
